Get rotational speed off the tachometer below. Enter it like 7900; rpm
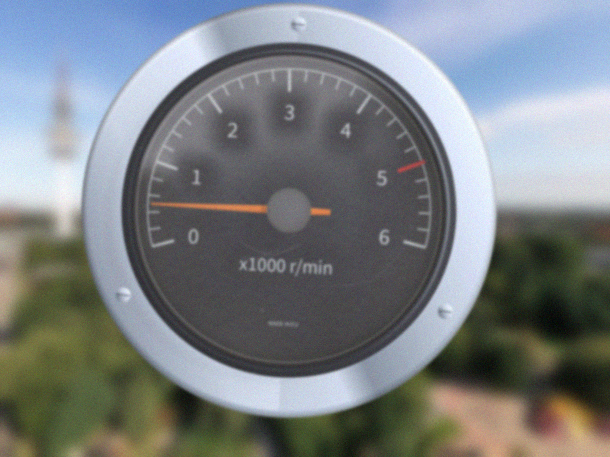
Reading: 500; rpm
